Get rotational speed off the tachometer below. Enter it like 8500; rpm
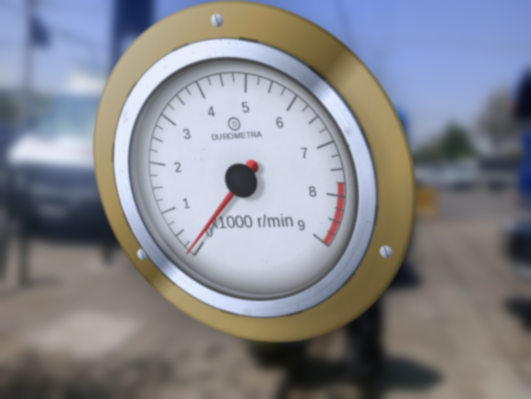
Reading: 125; rpm
